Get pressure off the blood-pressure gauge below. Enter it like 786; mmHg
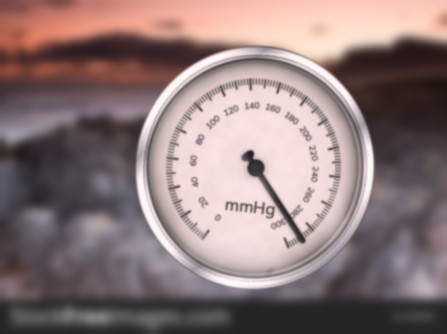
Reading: 290; mmHg
